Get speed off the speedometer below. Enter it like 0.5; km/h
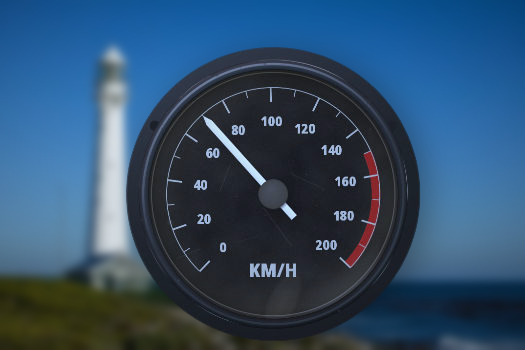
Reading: 70; km/h
